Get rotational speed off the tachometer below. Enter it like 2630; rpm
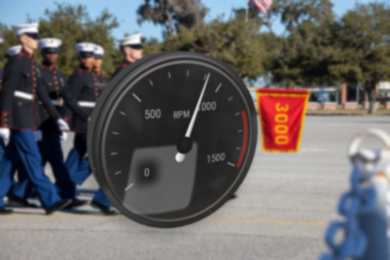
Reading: 900; rpm
